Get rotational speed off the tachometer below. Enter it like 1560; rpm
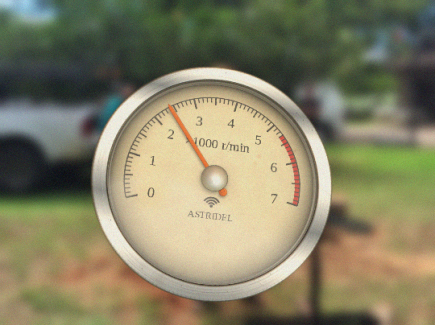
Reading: 2400; rpm
